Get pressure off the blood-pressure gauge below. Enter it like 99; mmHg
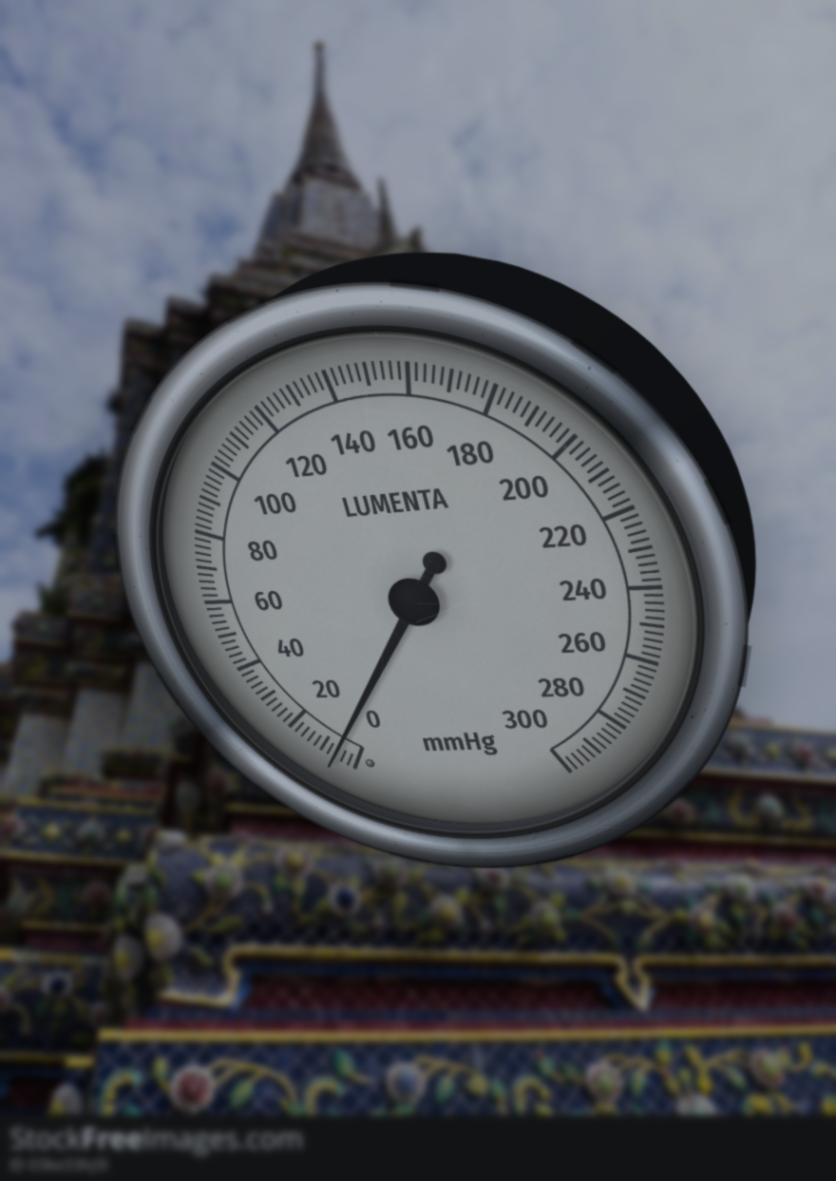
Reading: 6; mmHg
